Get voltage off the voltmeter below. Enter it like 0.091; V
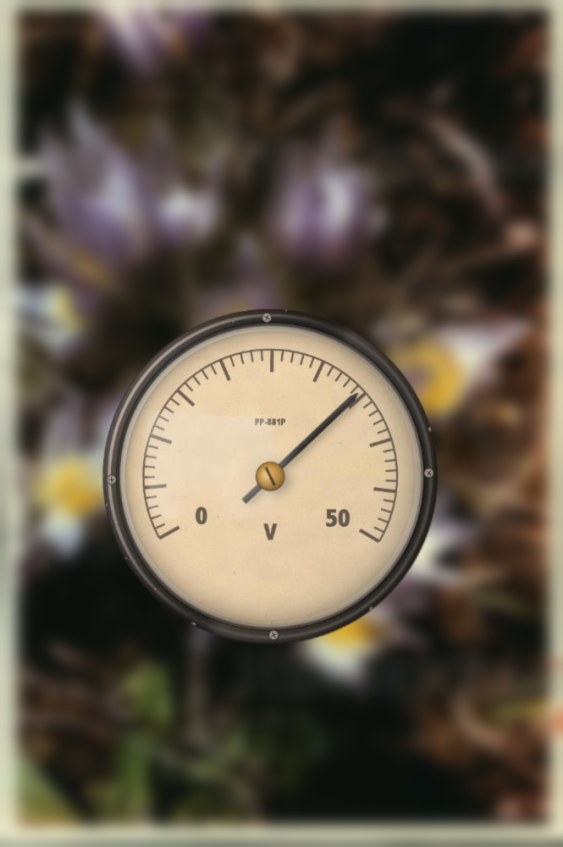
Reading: 34.5; V
